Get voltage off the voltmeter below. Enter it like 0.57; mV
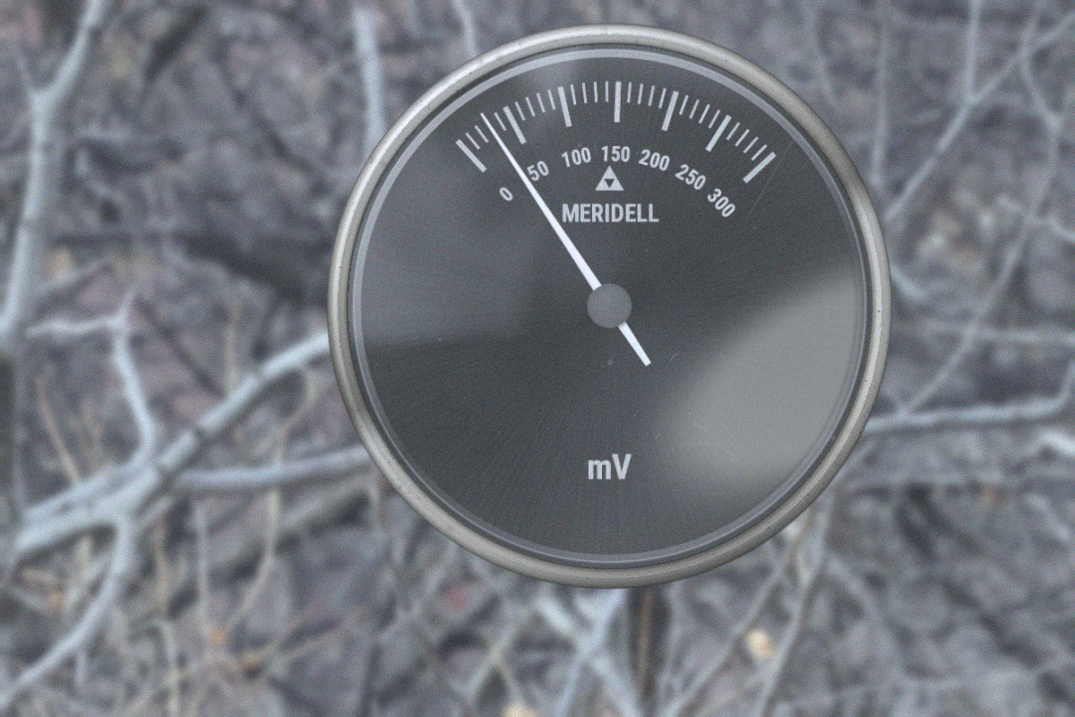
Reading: 30; mV
